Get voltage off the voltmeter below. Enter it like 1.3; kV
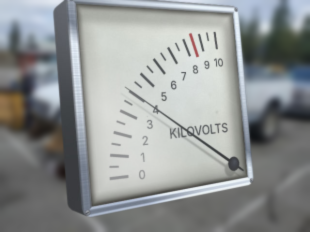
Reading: 4; kV
